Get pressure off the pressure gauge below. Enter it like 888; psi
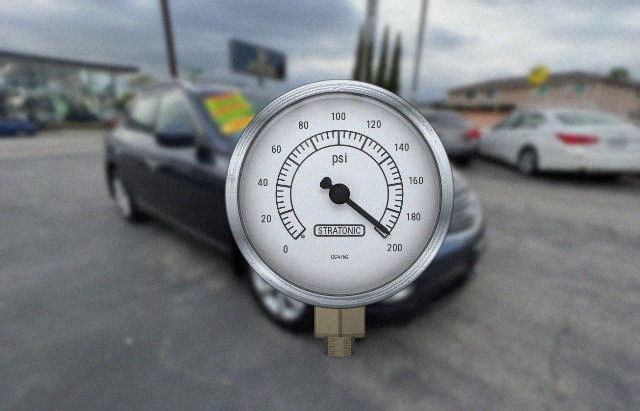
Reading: 196; psi
